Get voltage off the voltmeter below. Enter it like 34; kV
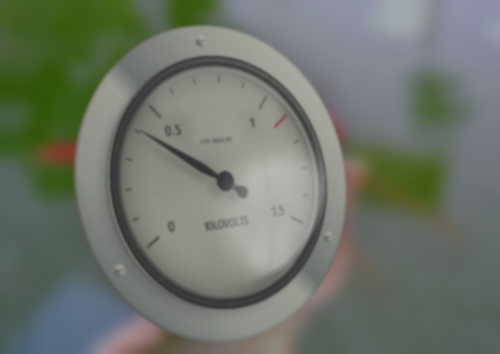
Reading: 0.4; kV
